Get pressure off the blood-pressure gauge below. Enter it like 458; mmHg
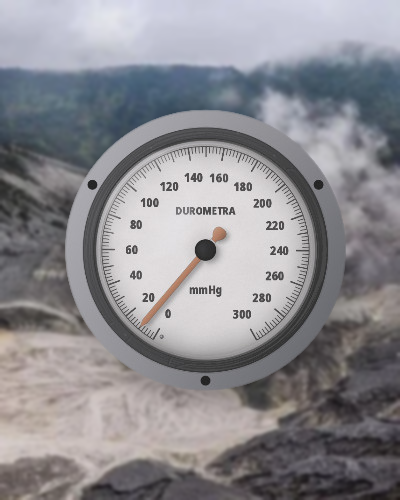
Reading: 10; mmHg
